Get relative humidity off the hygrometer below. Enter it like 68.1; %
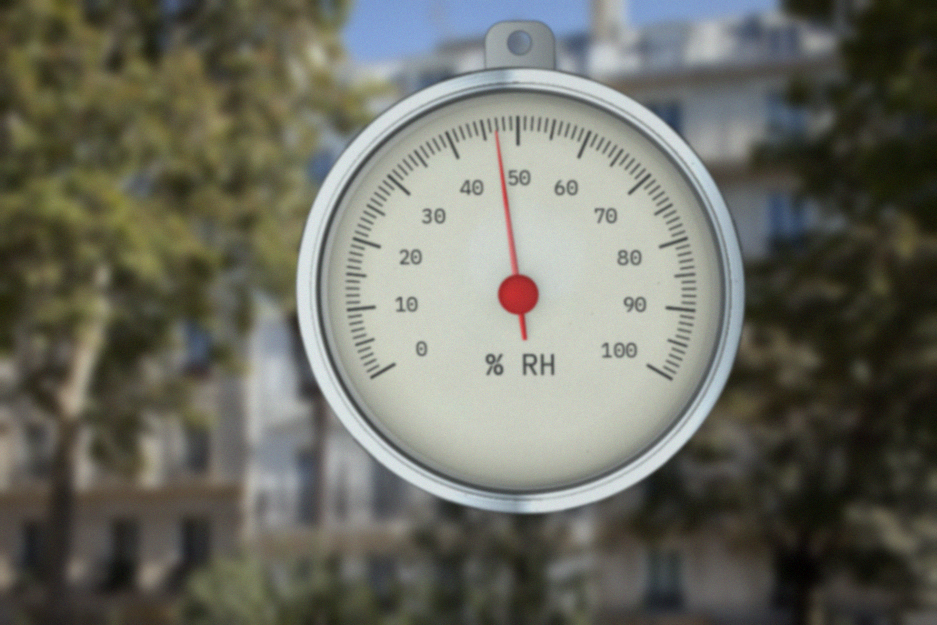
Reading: 47; %
